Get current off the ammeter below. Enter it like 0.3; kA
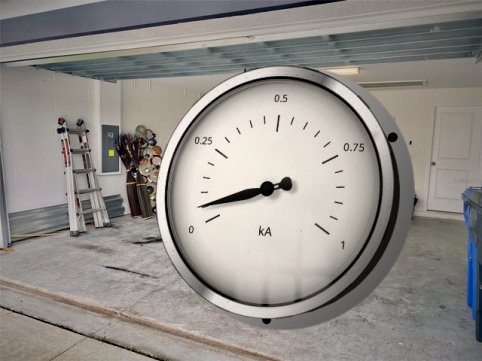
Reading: 0.05; kA
